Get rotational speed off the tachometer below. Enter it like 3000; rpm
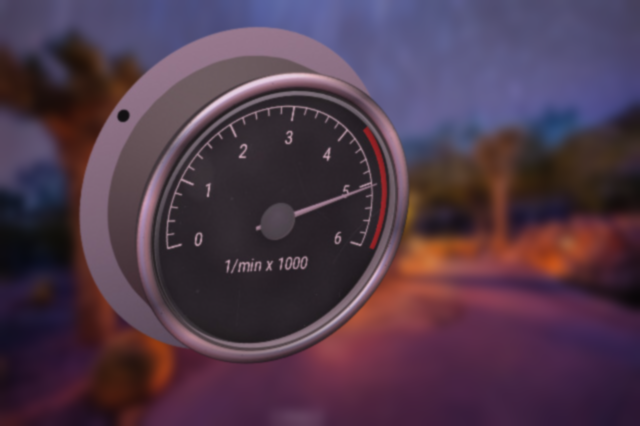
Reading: 5000; rpm
